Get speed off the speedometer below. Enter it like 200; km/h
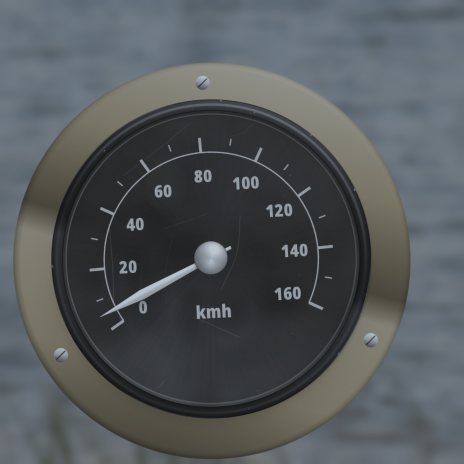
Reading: 5; km/h
